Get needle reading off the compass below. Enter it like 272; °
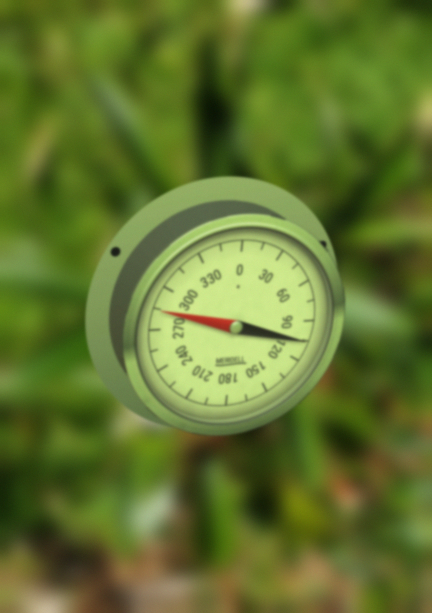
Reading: 285; °
